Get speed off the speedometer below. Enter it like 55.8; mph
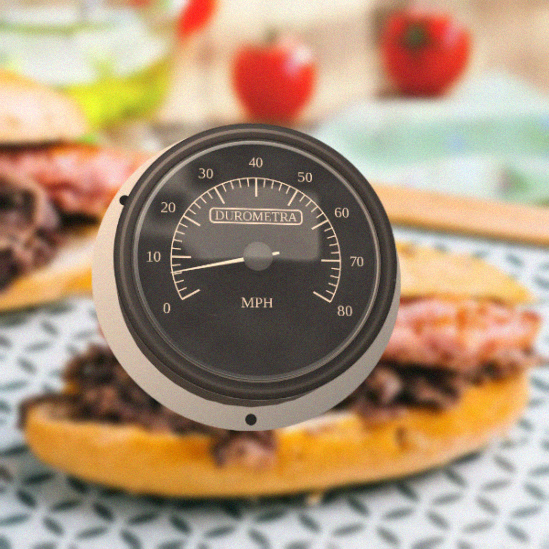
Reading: 6; mph
